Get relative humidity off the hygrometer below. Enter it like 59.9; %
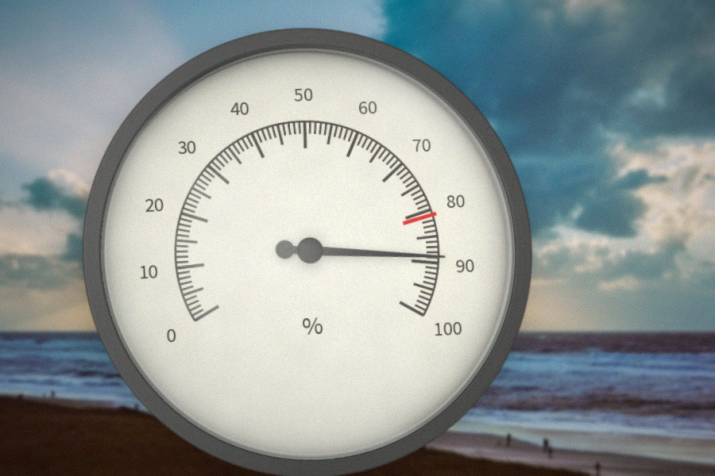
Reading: 89; %
